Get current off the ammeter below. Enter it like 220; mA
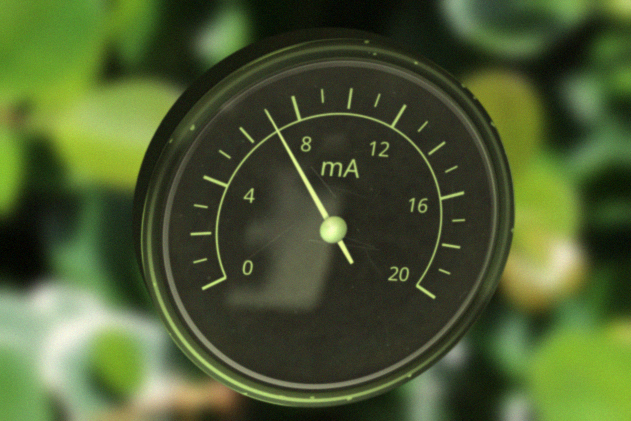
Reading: 7; mA
